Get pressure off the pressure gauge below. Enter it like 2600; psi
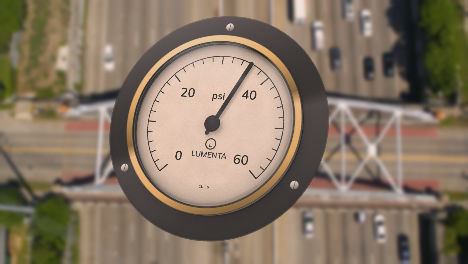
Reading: 36; psi
